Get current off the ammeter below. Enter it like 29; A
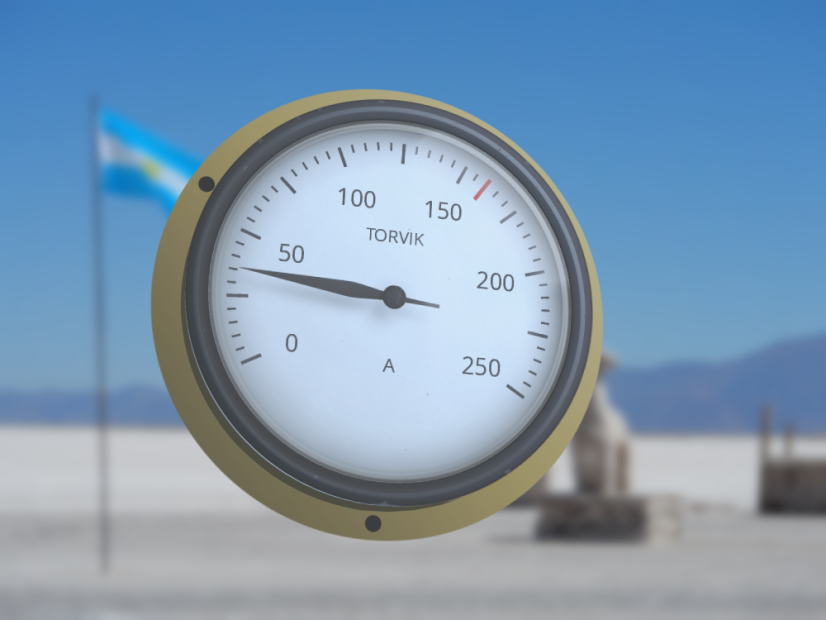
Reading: 35; A
